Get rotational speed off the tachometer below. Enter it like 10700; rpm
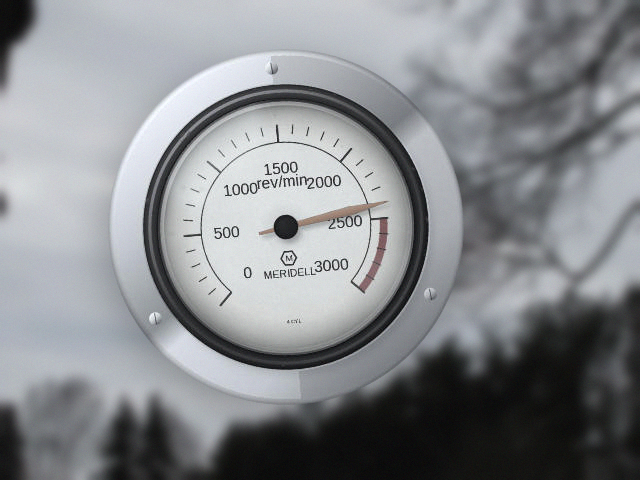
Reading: 2400; rpm
